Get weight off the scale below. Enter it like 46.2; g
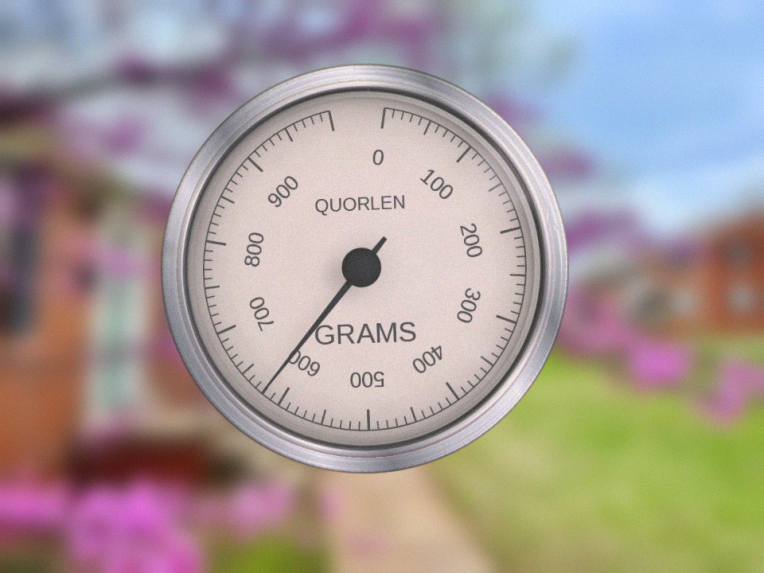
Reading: 620; g
